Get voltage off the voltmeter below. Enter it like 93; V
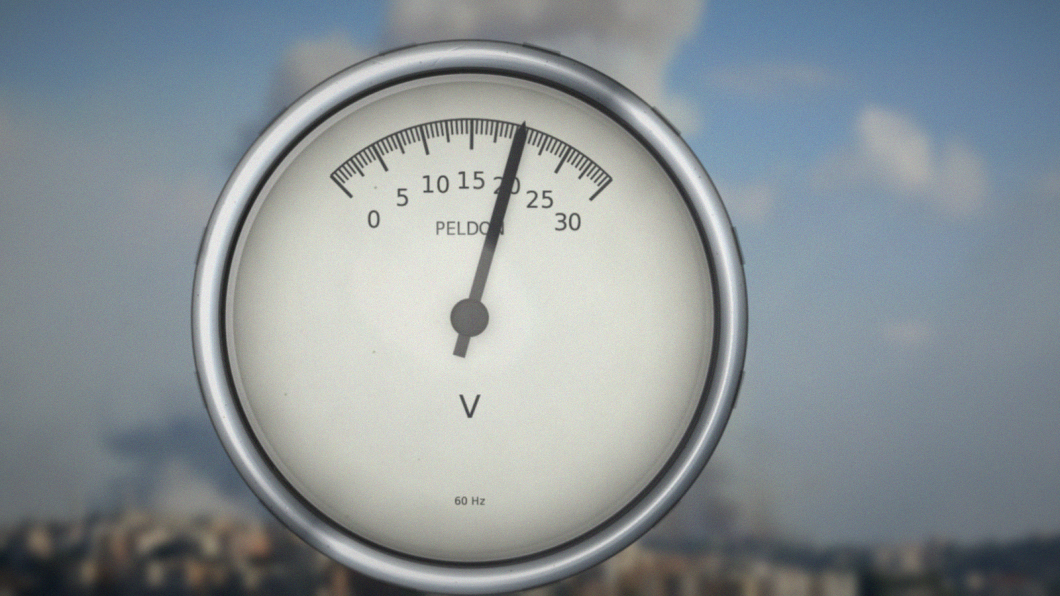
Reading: 20; V
